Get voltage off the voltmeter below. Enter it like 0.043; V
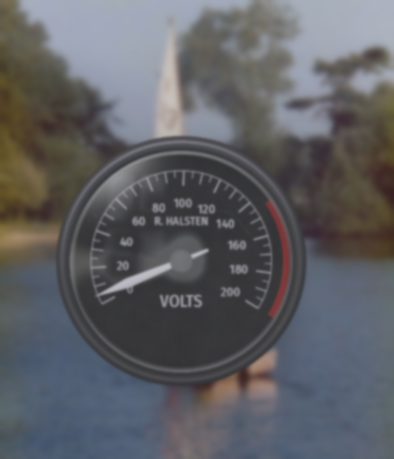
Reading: 5; V
